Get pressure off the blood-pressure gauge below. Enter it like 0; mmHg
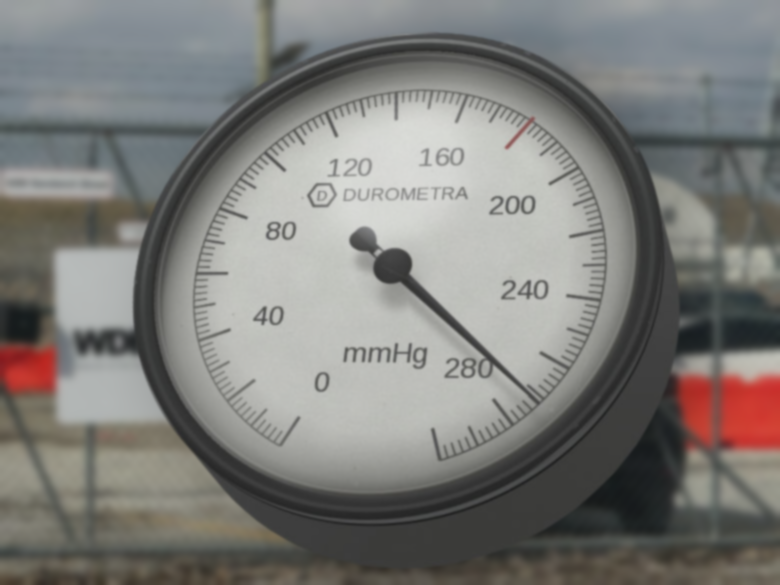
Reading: 272; mmHg
